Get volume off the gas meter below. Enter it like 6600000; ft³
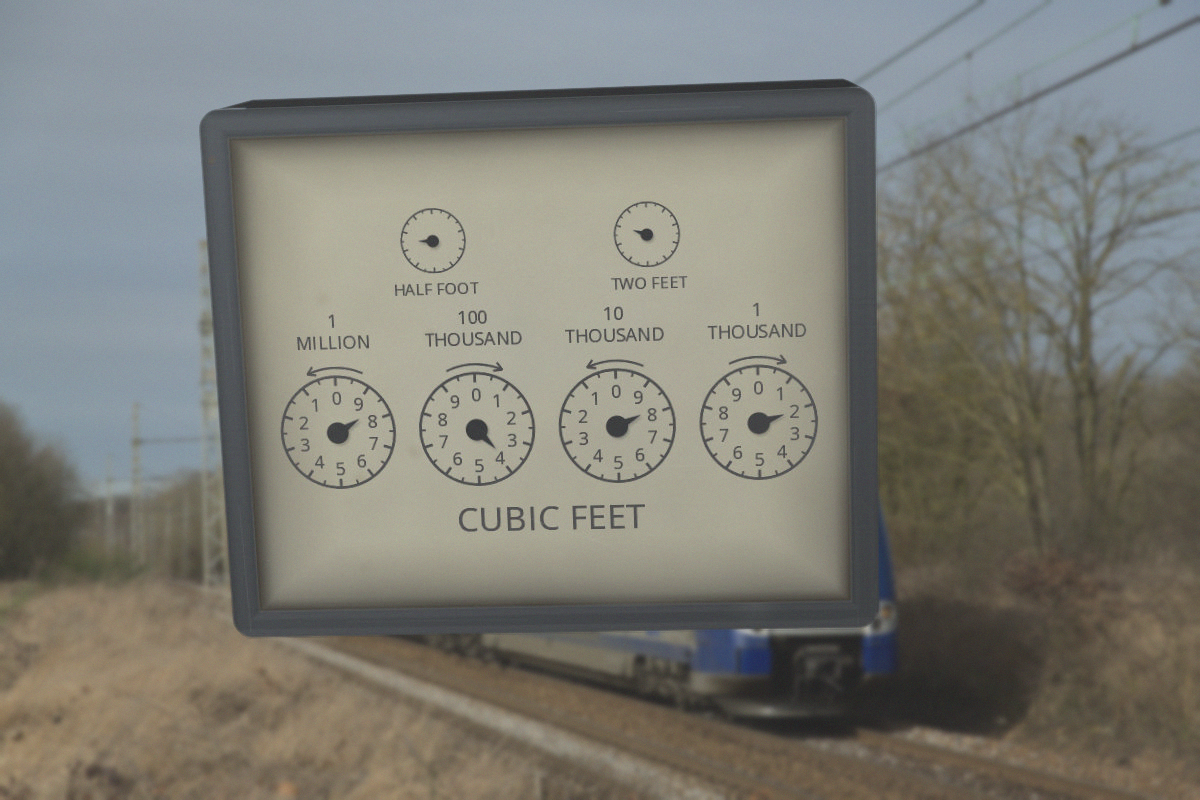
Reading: 838200; ft³
